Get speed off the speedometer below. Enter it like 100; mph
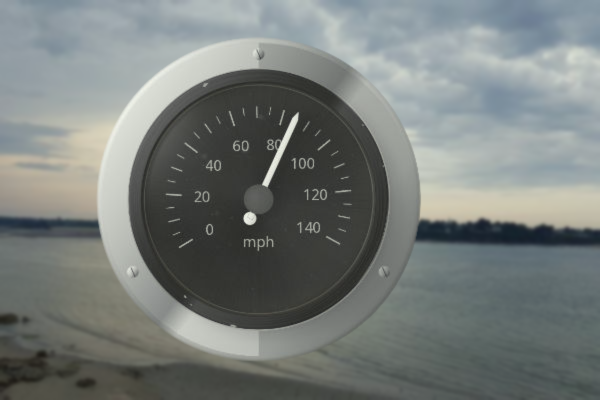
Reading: 85; mph
